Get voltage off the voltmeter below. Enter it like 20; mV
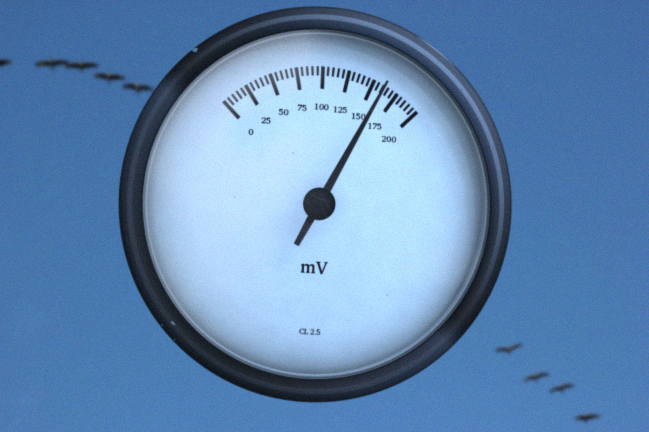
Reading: 160; mV
